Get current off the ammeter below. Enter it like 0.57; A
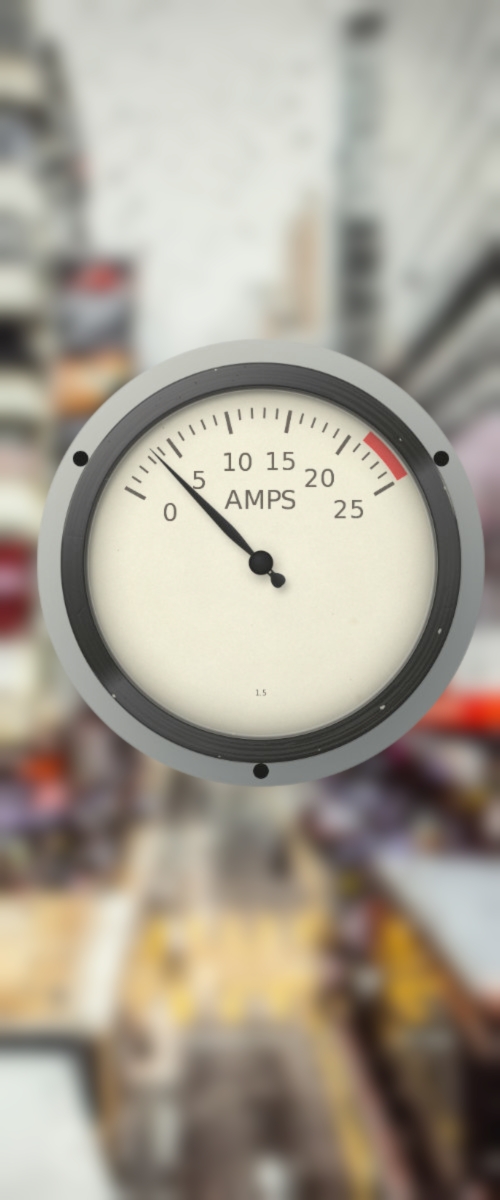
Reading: 3.5; A
